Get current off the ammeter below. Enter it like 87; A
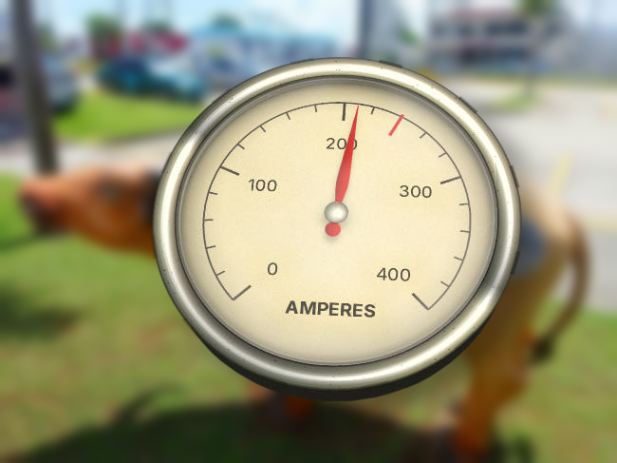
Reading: 210; A
